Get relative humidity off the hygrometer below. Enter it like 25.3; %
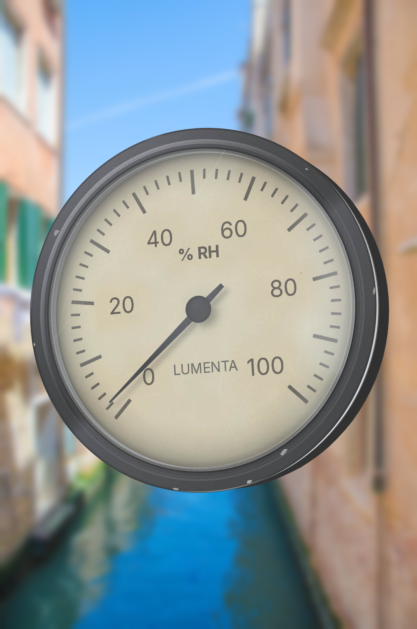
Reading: 2; %
